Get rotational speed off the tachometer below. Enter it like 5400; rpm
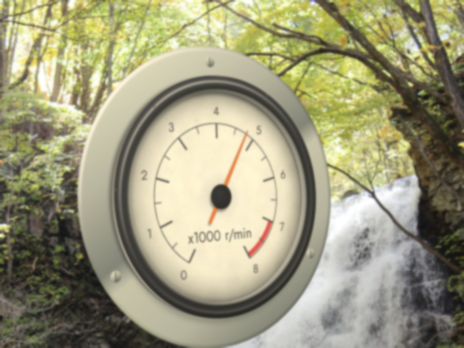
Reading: 4750; rpm
